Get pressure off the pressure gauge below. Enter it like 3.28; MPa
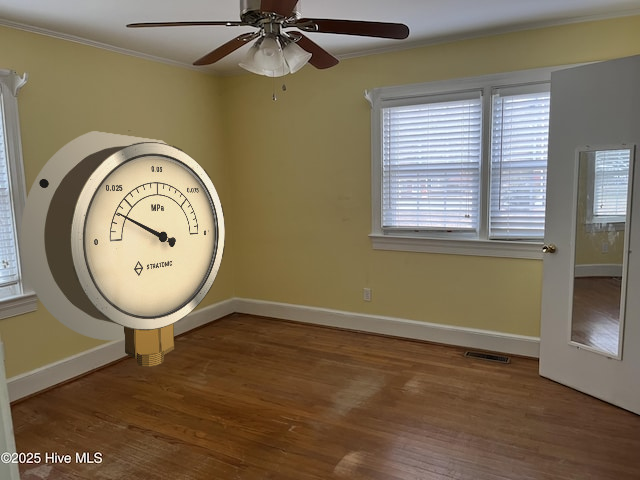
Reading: 0.015; MPa
